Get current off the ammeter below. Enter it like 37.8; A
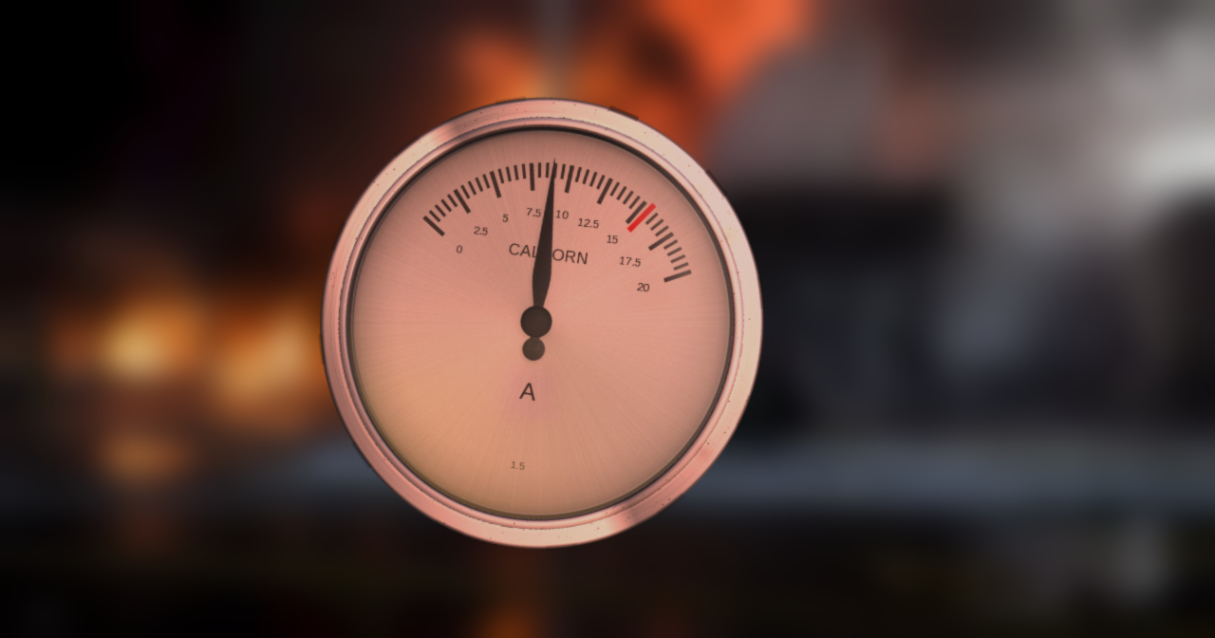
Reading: 9; A
